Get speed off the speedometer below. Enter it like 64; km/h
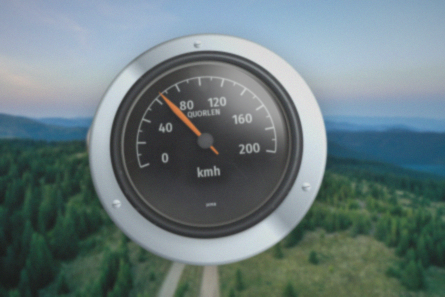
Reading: 65; km/h
